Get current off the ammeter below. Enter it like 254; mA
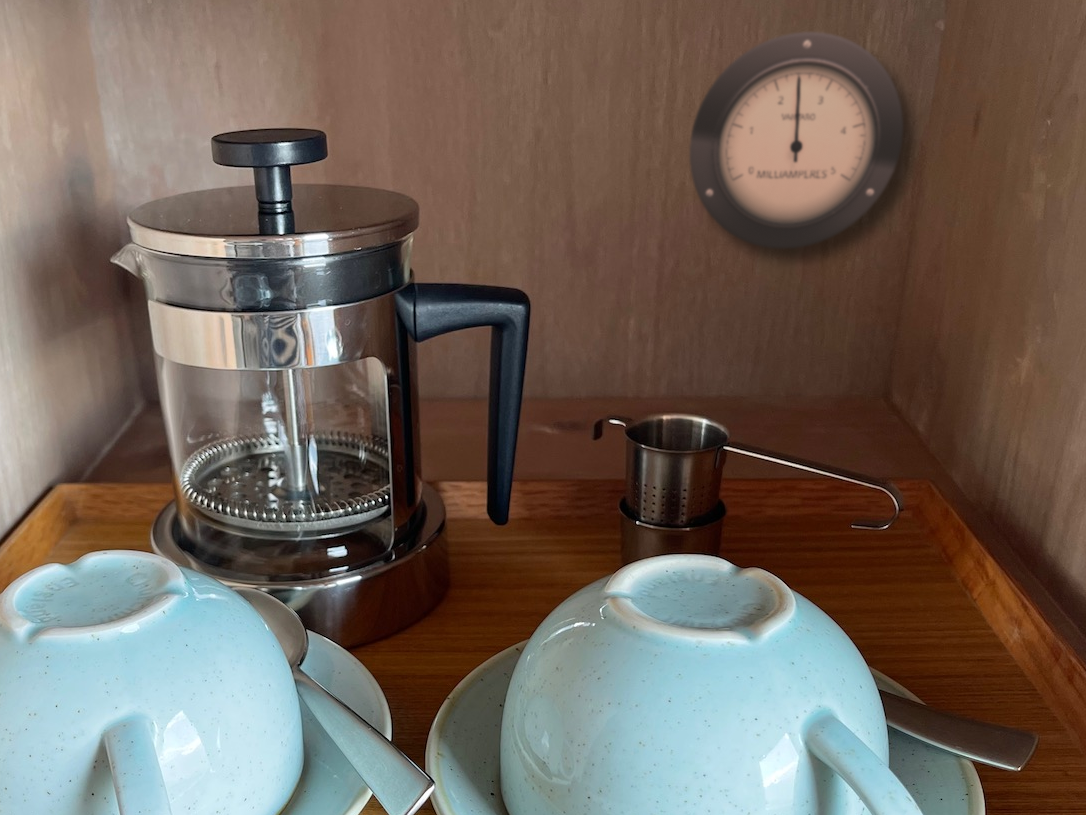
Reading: 2.4; mA
